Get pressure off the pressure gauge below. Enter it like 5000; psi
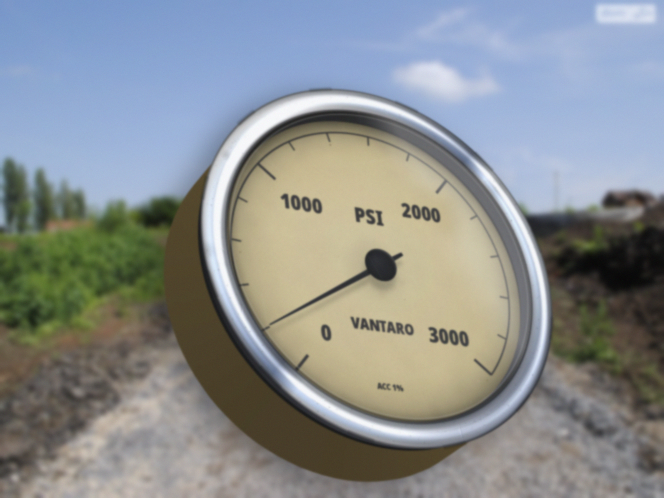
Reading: 200; psi
